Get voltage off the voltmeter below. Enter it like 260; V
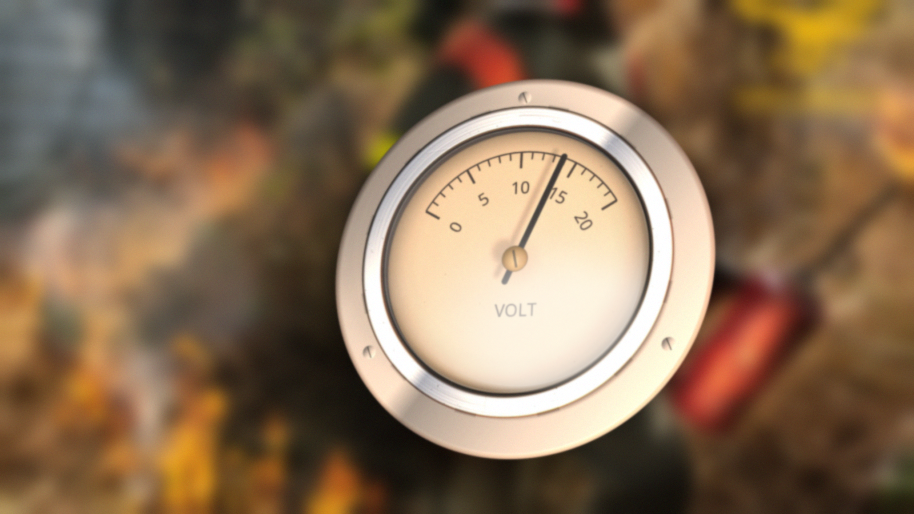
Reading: 14; V
